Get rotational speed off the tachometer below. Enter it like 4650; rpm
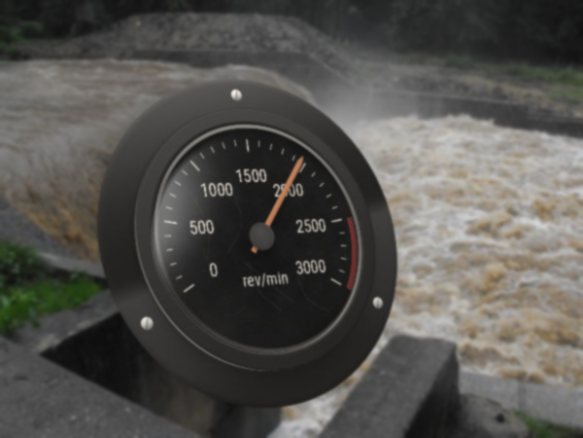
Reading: 1950; rpm
